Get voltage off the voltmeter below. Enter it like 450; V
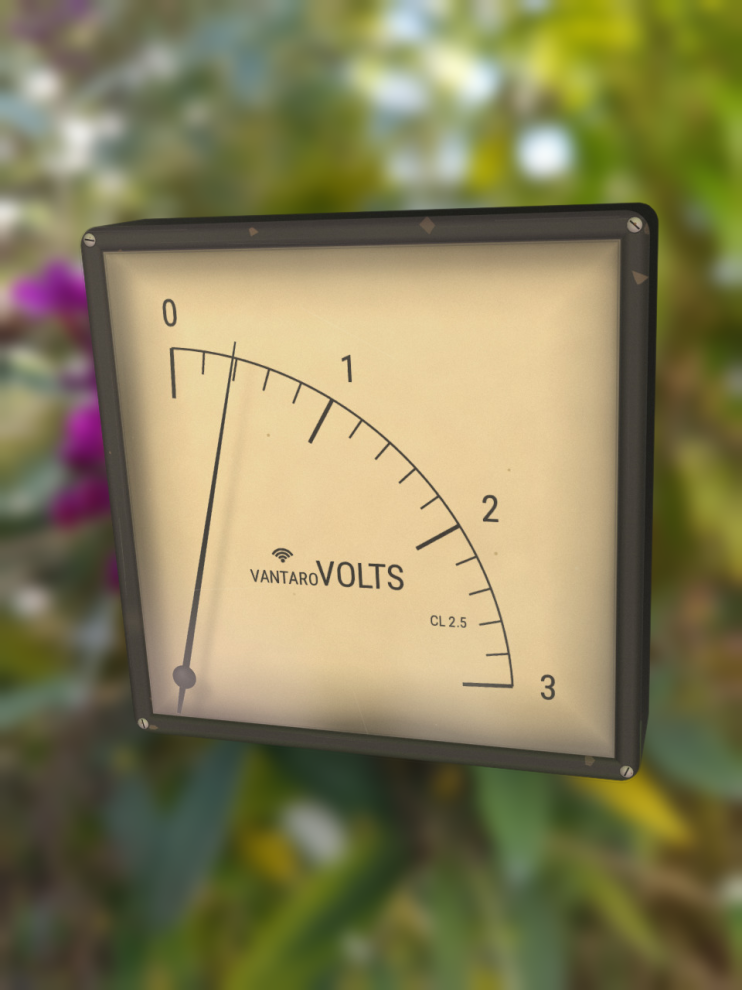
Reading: 0.4; V
